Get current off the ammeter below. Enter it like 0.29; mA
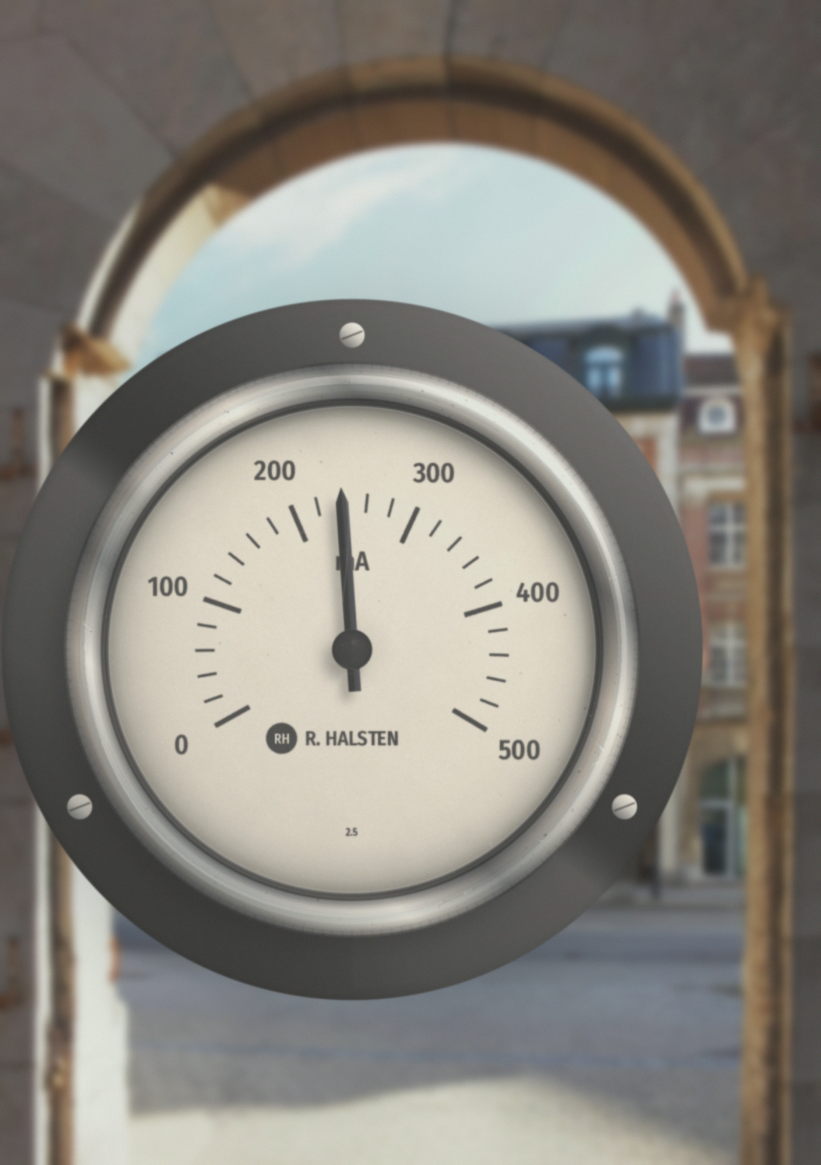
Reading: 240; mA
